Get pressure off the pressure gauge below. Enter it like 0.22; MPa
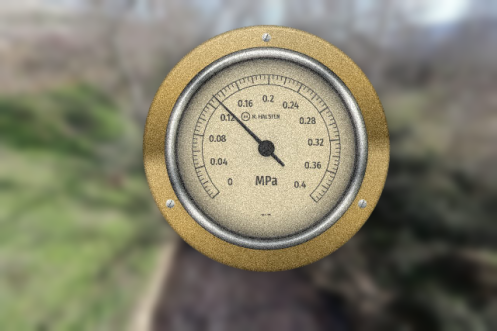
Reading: 0.13; MPa
